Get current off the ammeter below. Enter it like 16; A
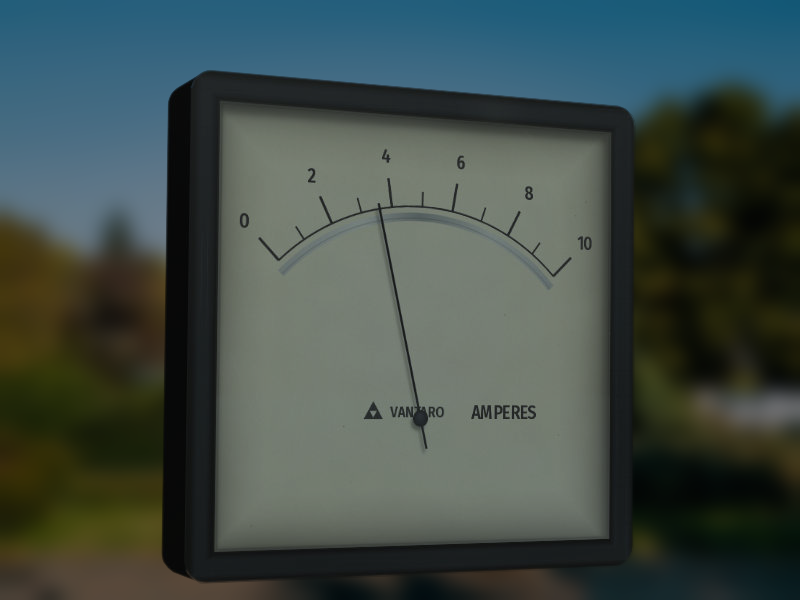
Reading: 3.5; A
